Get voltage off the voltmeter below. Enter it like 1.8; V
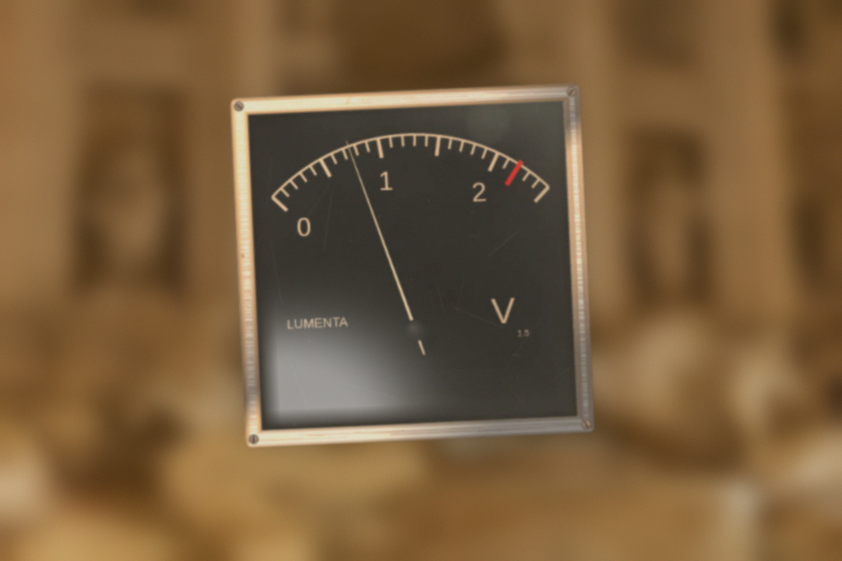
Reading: 0.75; V
